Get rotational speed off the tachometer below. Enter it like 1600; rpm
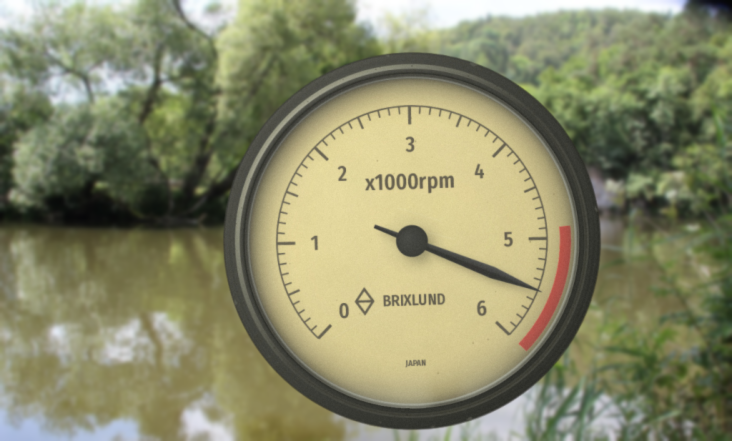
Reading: 5500; rpm
